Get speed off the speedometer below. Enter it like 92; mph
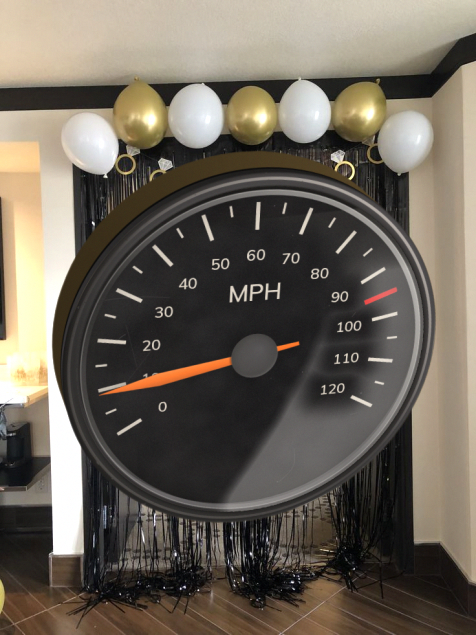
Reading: 10; mph
